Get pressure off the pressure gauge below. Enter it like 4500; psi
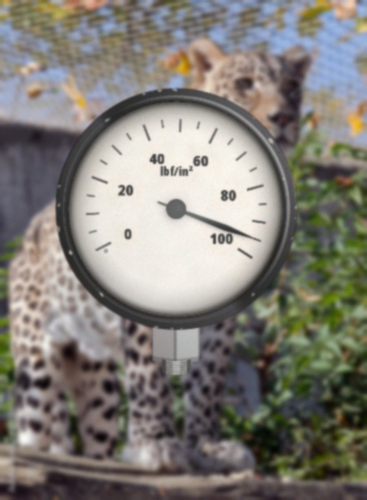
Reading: 95; psi
